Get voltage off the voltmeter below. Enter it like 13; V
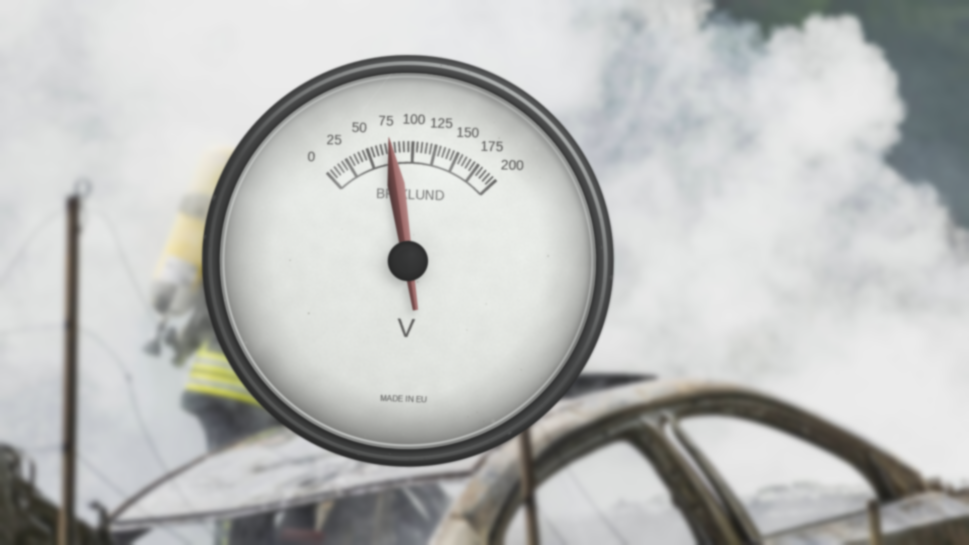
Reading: 75; V
